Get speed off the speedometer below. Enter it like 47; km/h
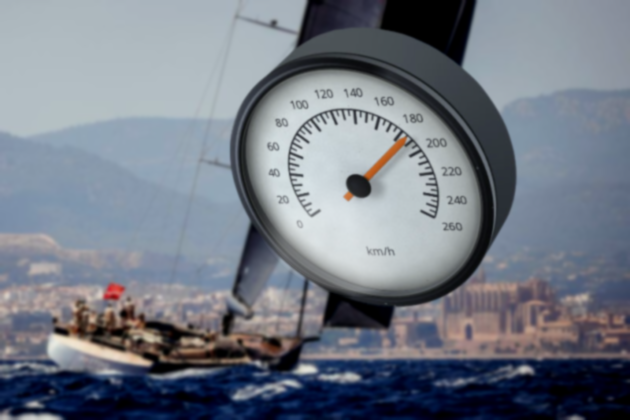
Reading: 185; km/h
